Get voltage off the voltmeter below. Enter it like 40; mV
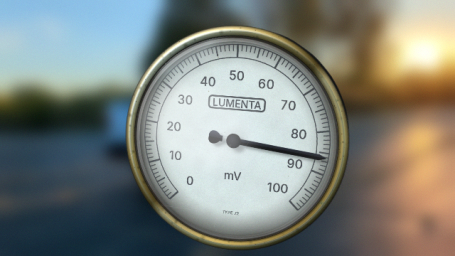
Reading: 86; mV
